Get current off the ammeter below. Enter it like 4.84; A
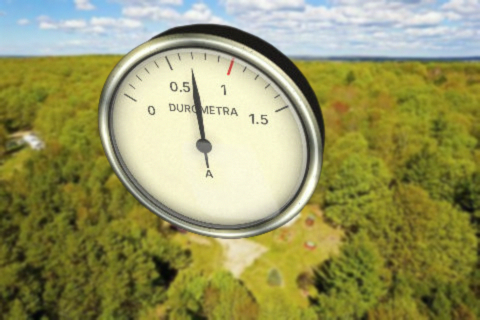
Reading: 0.7; A
